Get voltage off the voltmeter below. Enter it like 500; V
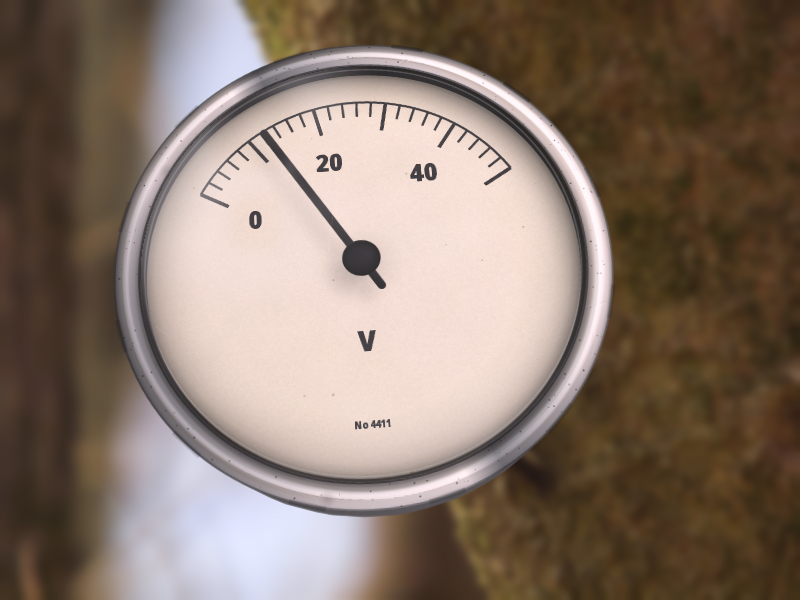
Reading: 12; V
